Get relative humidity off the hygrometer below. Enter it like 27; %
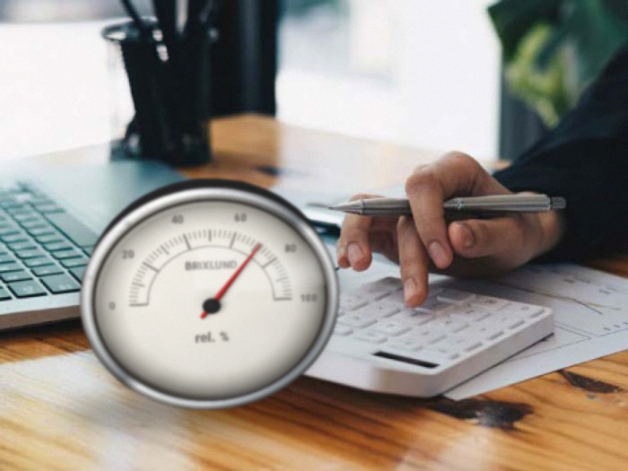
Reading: 70; %
